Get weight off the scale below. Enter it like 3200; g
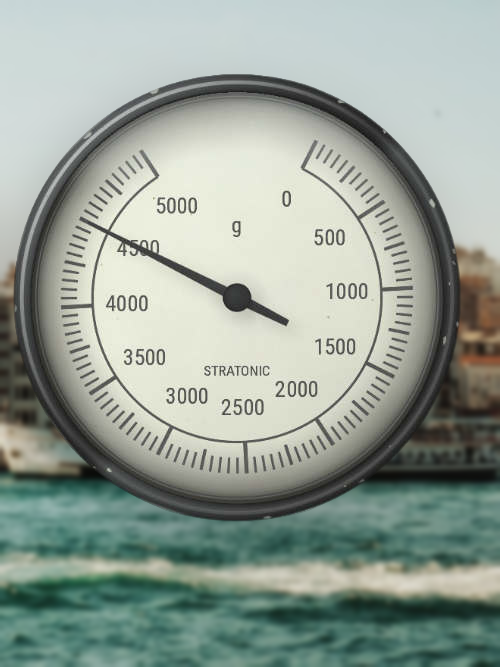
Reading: 4500; g
